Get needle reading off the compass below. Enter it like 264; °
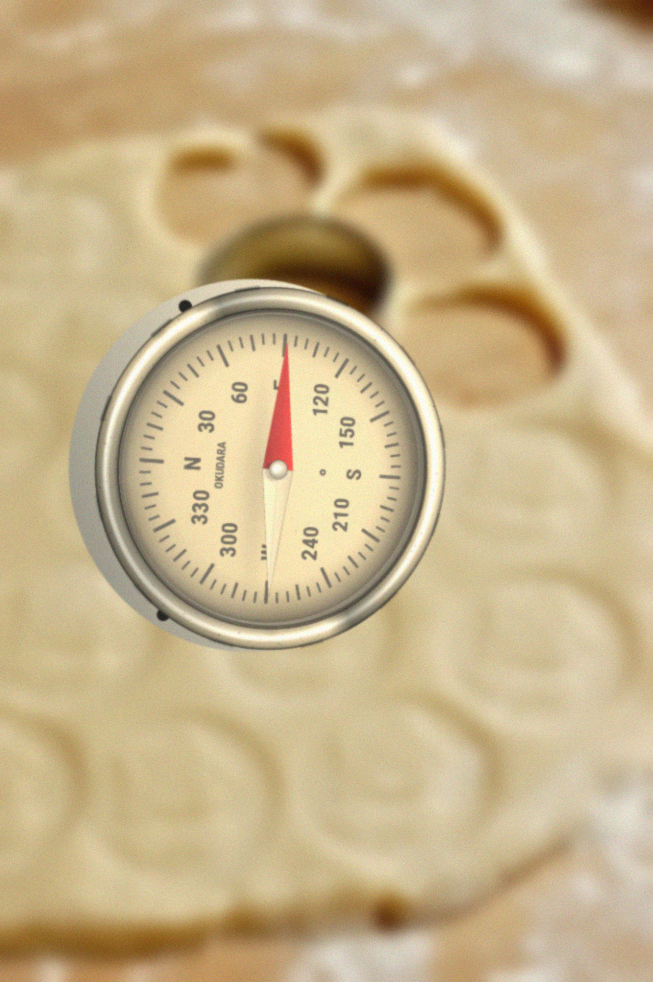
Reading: 90; °
